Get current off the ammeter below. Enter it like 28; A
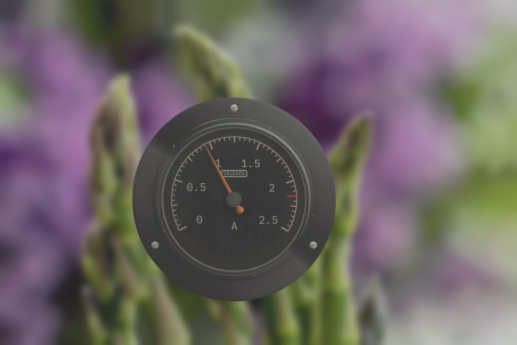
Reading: 0.95; A
